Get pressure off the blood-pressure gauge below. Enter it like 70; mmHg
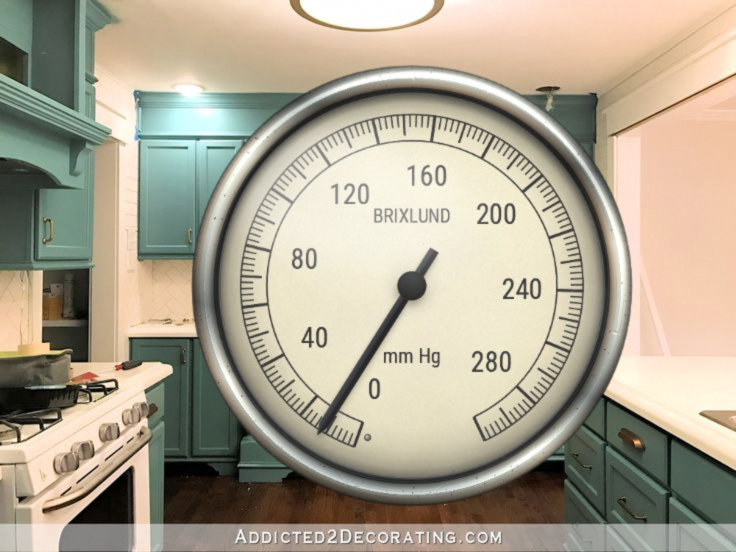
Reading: 12; mmHg
